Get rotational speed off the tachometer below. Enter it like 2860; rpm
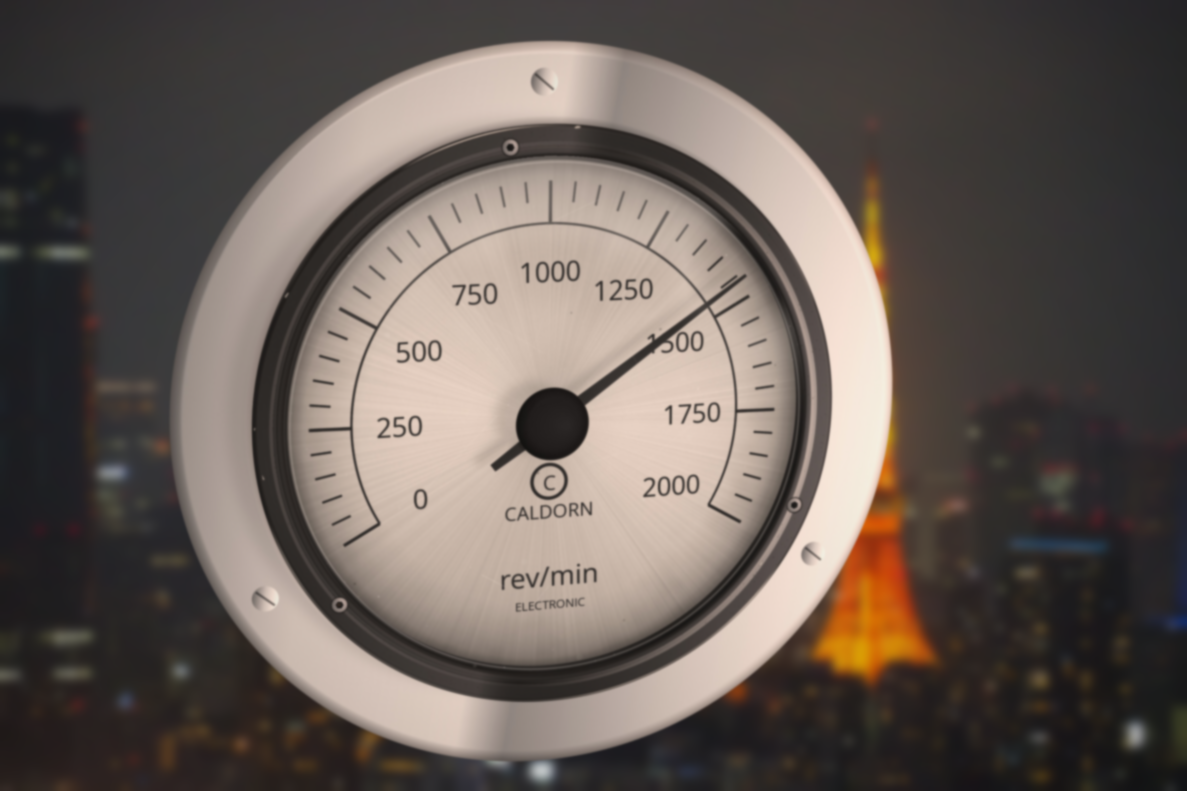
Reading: 1450; rpm
